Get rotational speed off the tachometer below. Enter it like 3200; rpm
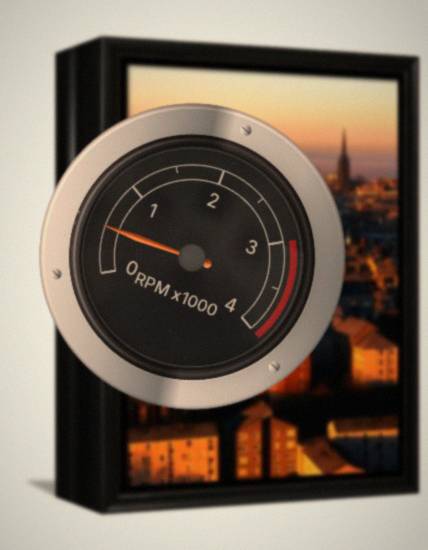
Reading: 500; rpm
